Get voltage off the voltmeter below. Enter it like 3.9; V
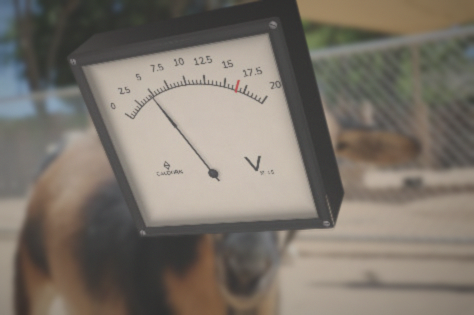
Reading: 5; V
